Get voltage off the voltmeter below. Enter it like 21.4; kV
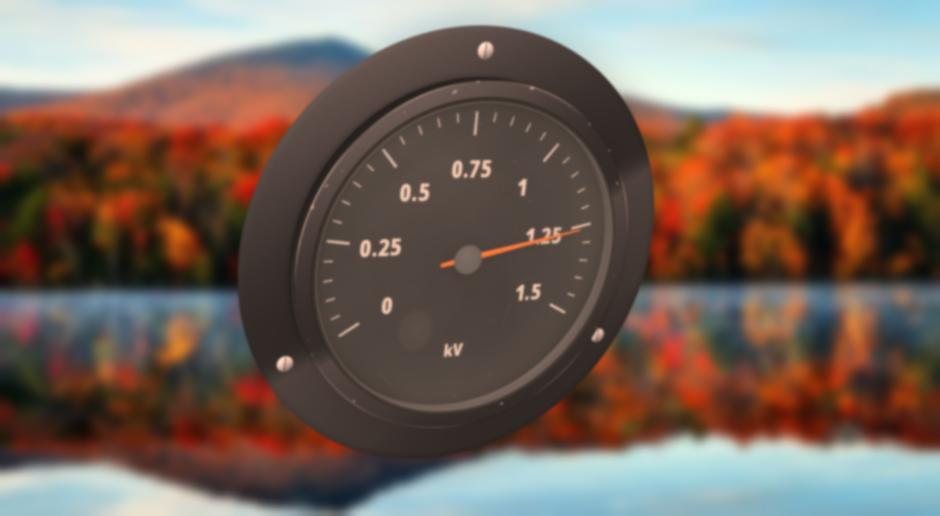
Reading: 1.25; kV
